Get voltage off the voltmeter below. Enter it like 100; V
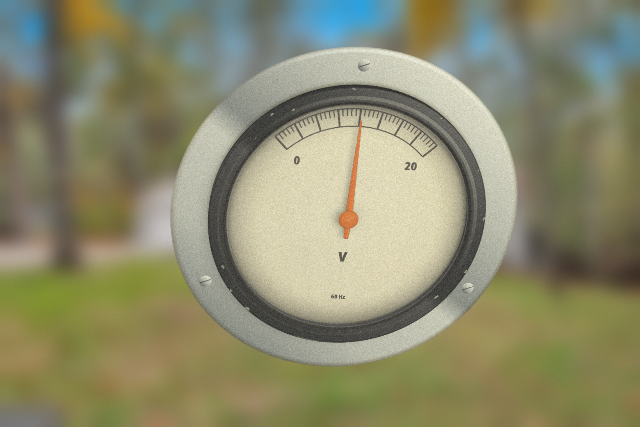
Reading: 10; V
